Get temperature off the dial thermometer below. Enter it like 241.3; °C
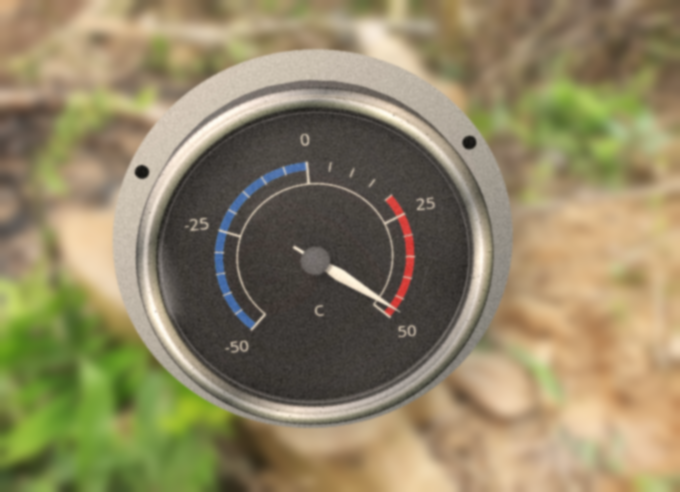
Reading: 47.5; °C
